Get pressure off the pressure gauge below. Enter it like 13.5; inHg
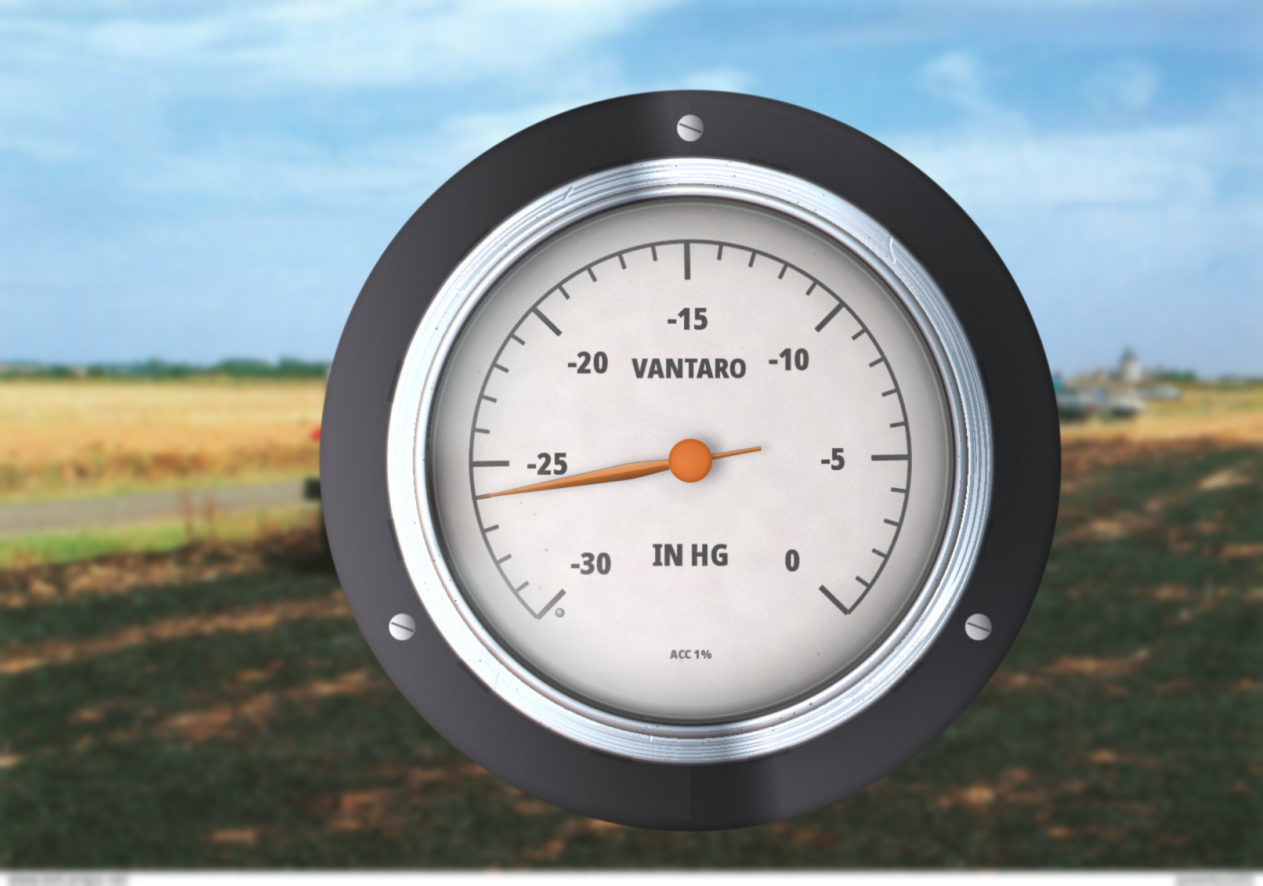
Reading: -26; inHg
